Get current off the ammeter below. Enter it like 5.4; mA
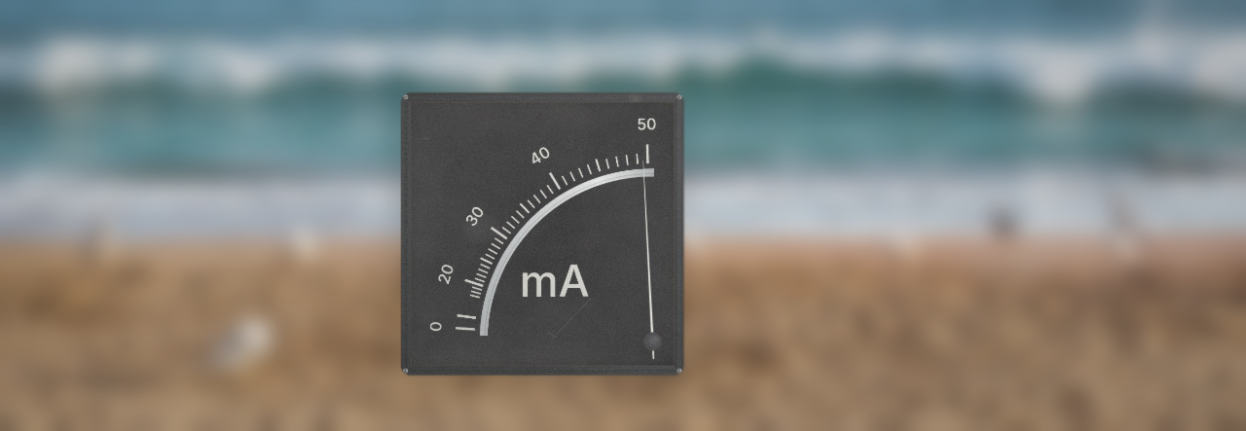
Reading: 49.5; mA
